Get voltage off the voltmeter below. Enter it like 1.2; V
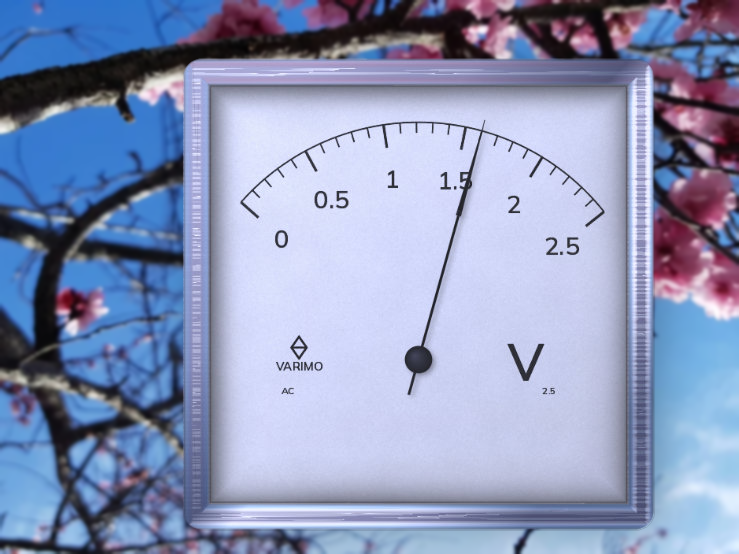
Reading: 1.6; V
